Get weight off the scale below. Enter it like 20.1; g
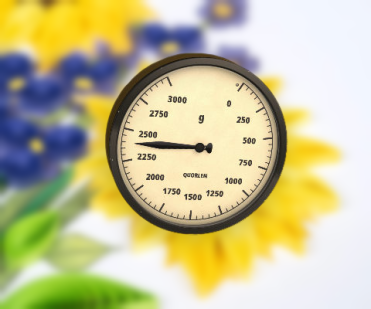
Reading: 2400; g
